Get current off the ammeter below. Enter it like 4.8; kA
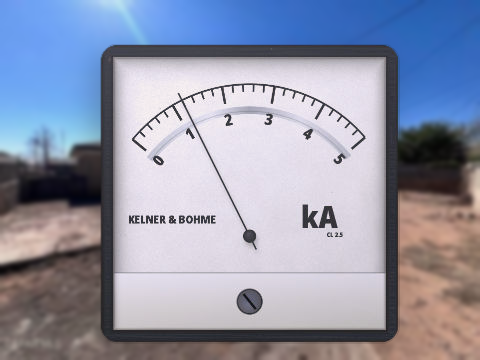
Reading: 1.2; kA
